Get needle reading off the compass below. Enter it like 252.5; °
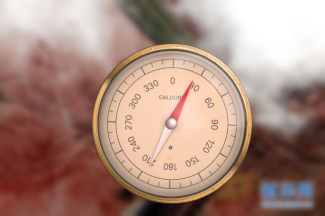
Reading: 25; °
